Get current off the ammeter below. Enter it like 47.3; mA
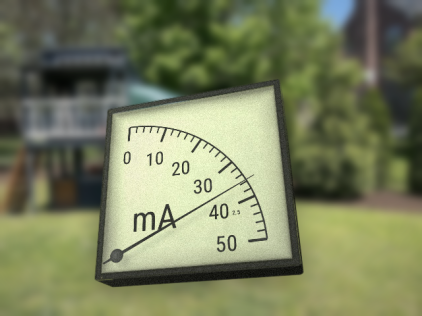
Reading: 36; mA
